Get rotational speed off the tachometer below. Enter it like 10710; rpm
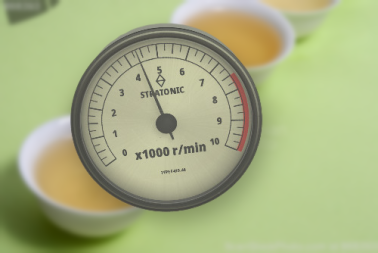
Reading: 4375; rpm
